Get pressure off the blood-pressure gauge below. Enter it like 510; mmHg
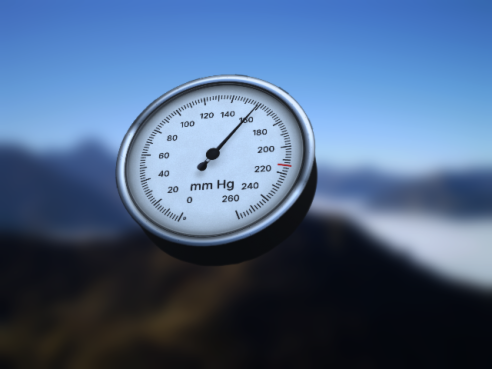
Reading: 160; mmHg
